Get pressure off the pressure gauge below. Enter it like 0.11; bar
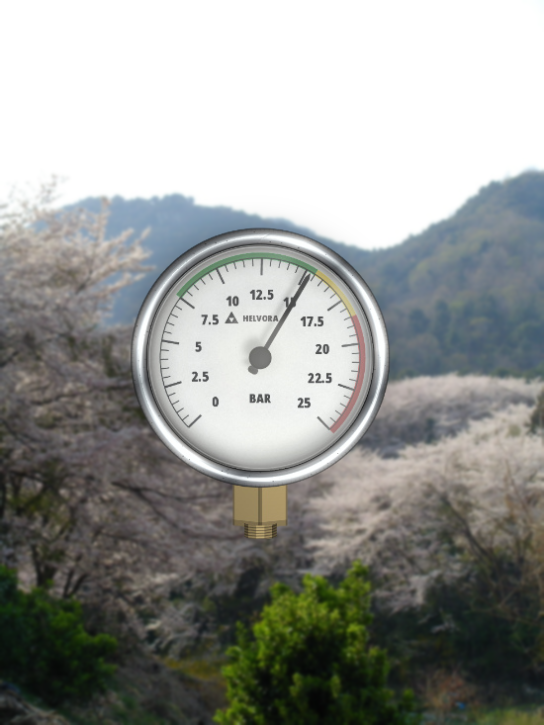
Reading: 15.25; bar
